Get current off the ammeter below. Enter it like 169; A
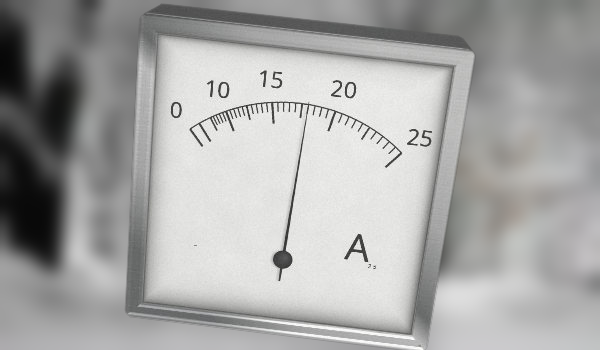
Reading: 18; A
